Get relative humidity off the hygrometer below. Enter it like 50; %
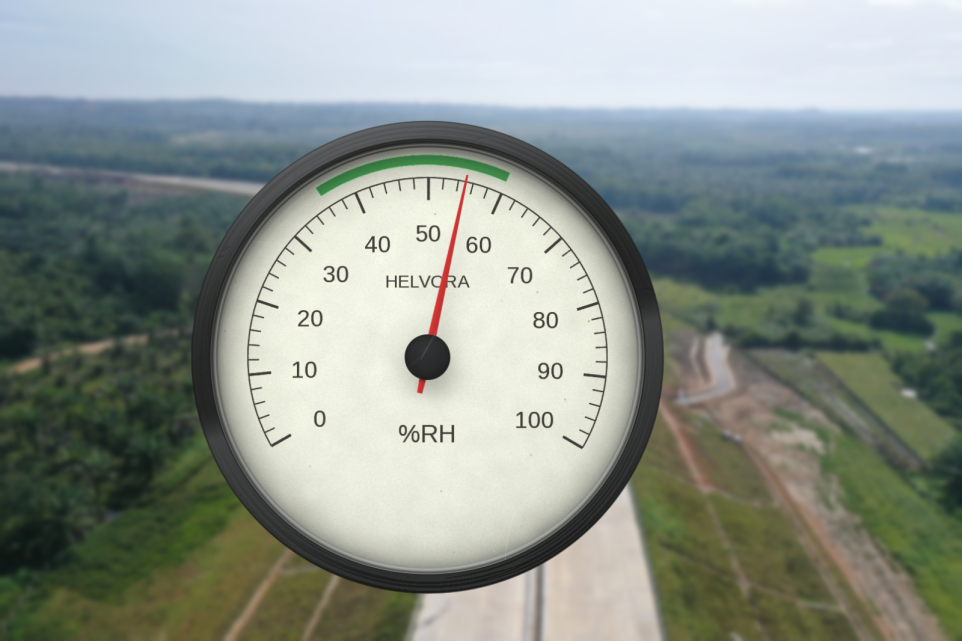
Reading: 55; %
